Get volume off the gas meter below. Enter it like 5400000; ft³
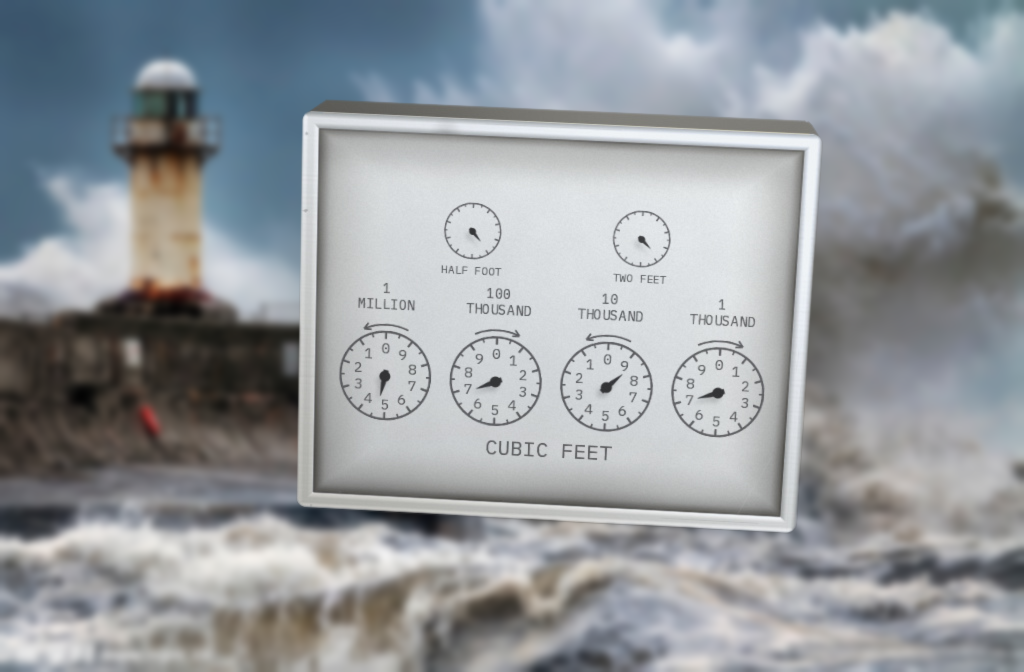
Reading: 468700; ft³
